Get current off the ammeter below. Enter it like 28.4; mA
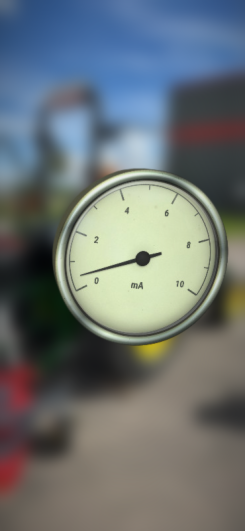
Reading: 0.5; mA
